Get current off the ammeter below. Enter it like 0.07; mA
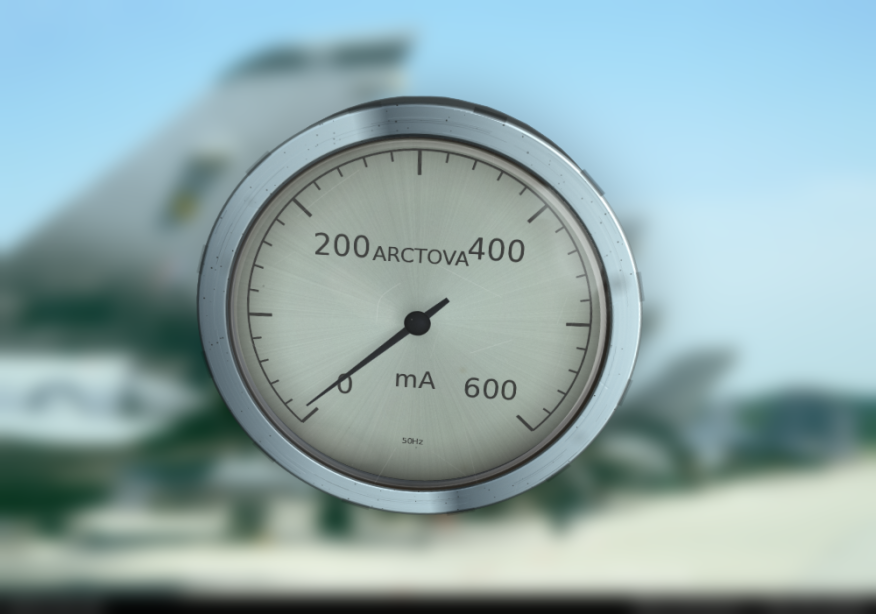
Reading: 10; mA
